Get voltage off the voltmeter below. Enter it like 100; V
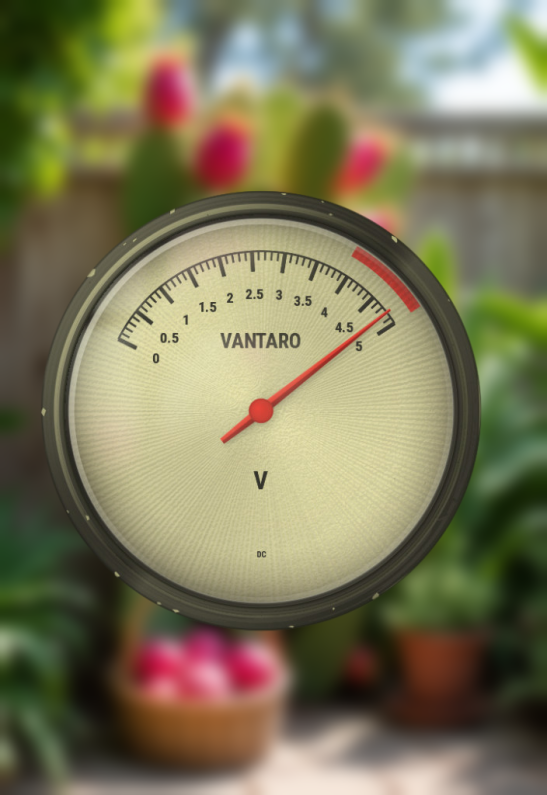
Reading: 4.8; V
